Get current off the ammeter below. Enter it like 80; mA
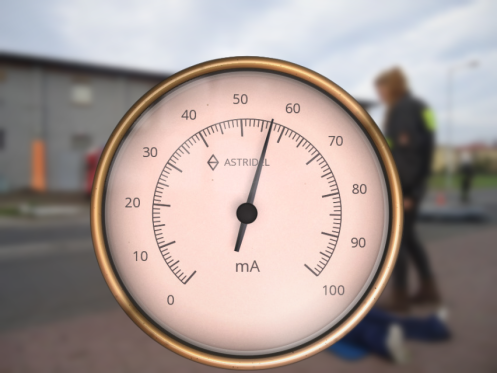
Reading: 57; mA
